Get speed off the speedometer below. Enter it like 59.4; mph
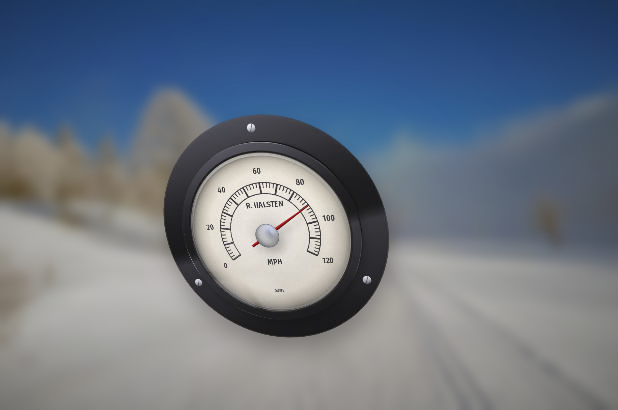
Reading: 90; mph
